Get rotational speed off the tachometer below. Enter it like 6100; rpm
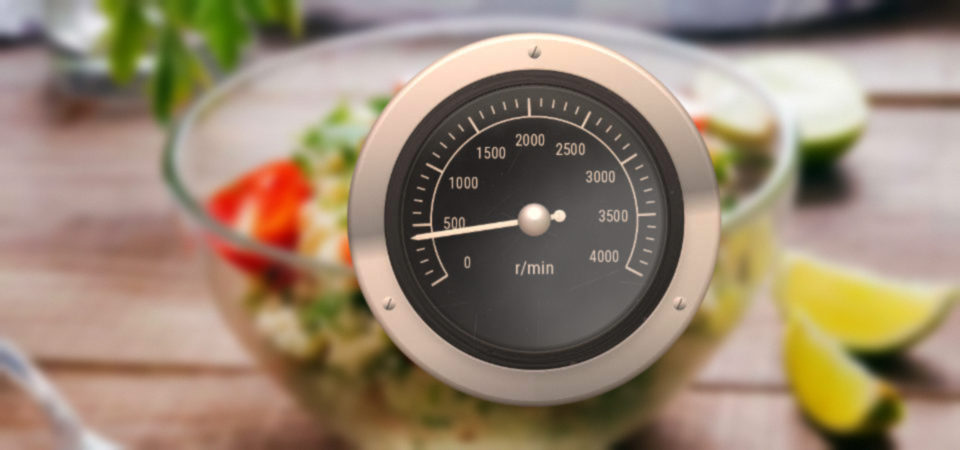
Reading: 400; rpm
